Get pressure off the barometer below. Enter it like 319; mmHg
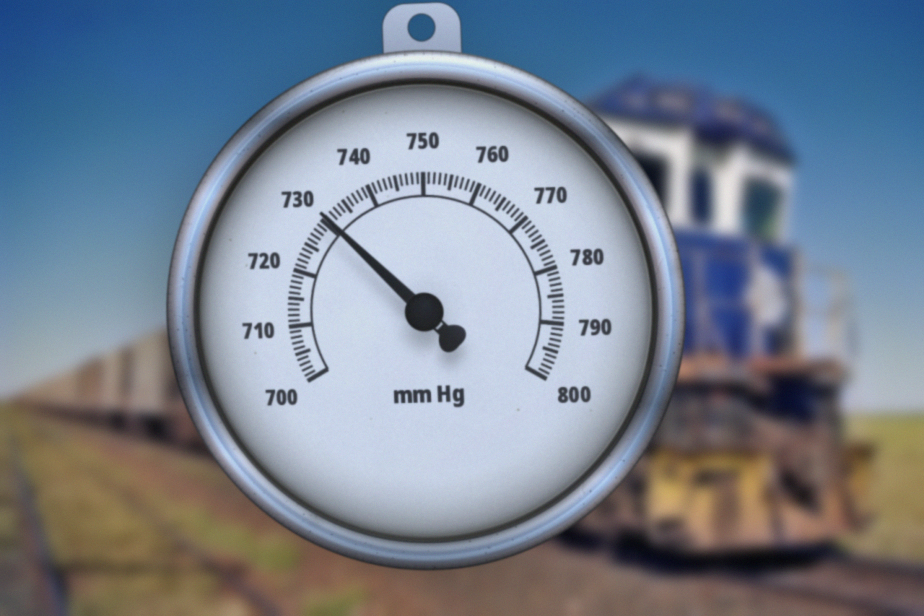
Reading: 731; mmHg
